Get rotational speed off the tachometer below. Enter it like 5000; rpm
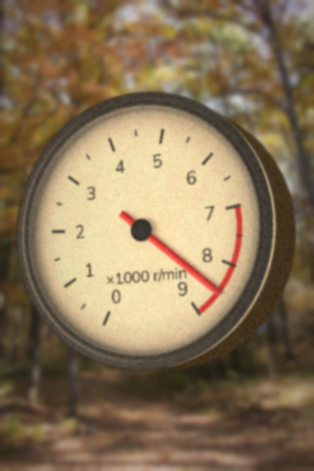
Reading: 8500; rpm
